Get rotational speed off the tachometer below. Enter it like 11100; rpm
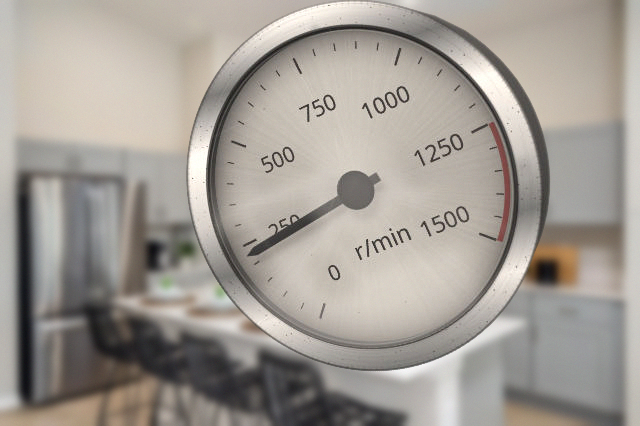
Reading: 225; rpm
